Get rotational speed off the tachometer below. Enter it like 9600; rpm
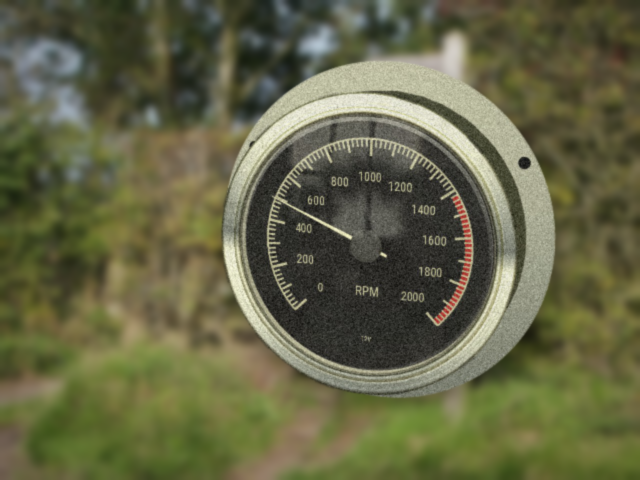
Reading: 500; rpm
